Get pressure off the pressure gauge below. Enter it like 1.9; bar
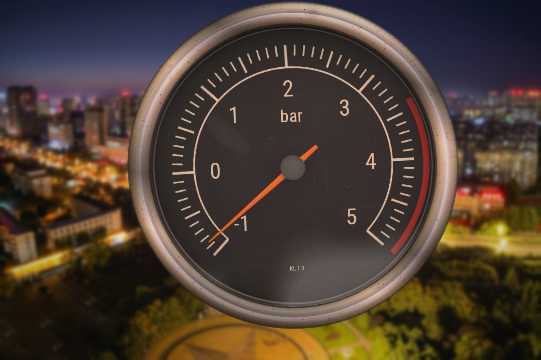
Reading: -0.85; bar
